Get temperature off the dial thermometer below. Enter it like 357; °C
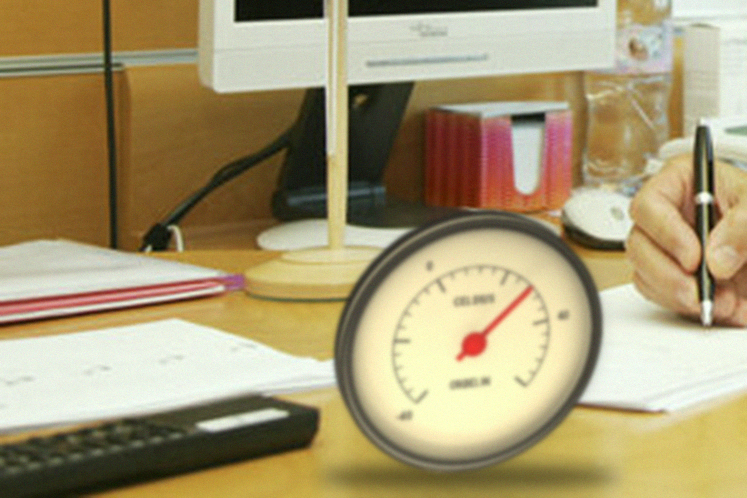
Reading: 28; °C
